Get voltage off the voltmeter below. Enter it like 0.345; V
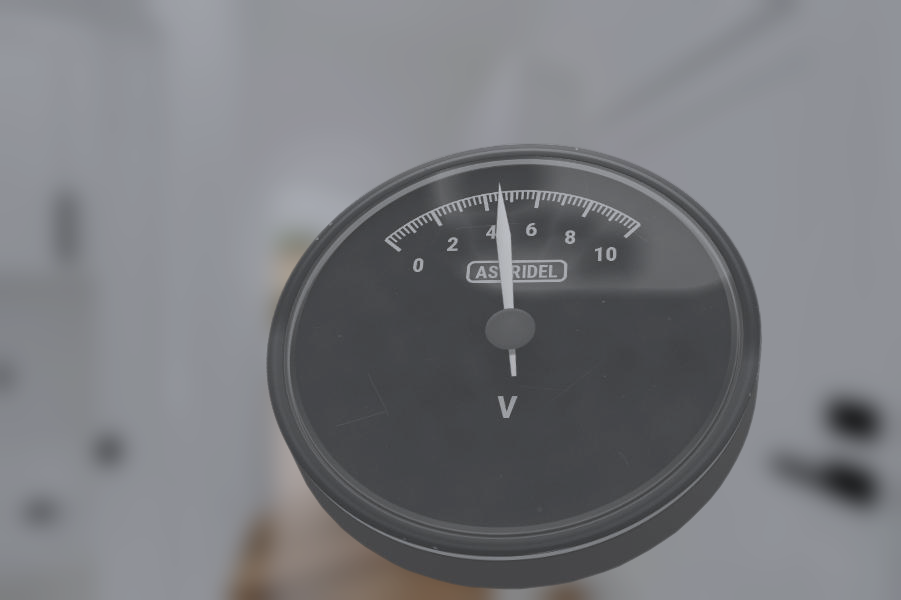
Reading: 4.6; V
